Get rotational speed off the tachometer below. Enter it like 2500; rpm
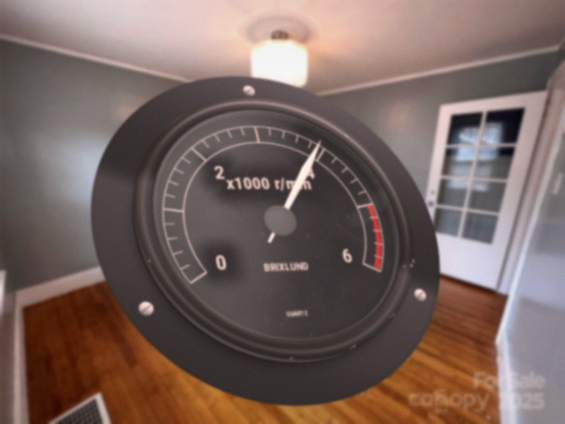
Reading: 3900; rpm
